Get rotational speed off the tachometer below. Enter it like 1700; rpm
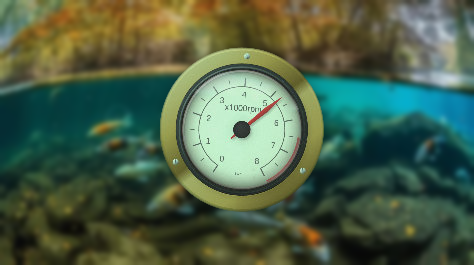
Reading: 5250; rpm
